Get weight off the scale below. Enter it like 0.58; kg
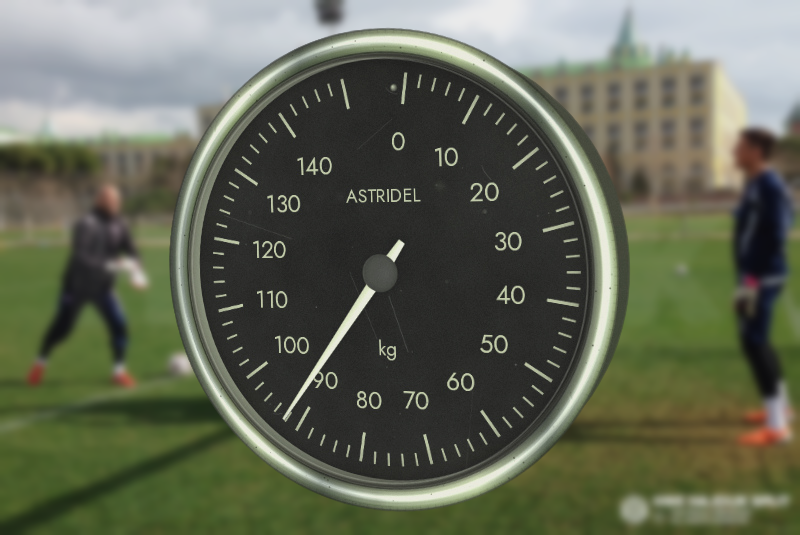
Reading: 92; kg
